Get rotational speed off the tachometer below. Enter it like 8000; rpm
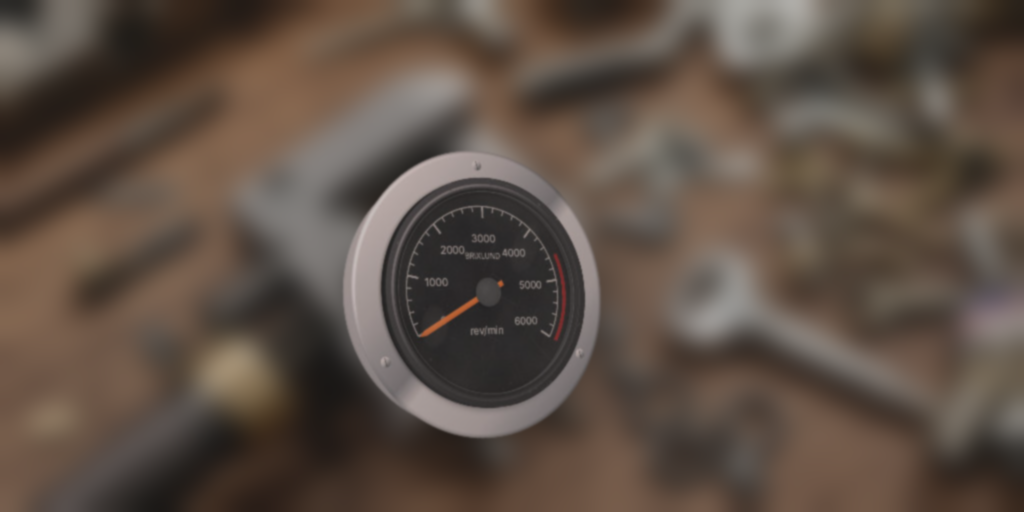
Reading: 0; rpm
